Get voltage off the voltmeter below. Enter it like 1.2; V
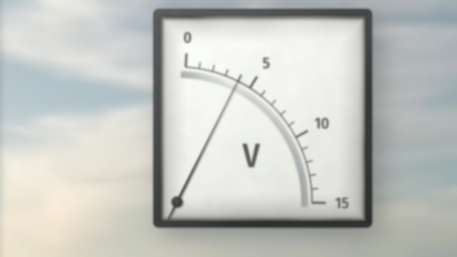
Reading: 4; V
